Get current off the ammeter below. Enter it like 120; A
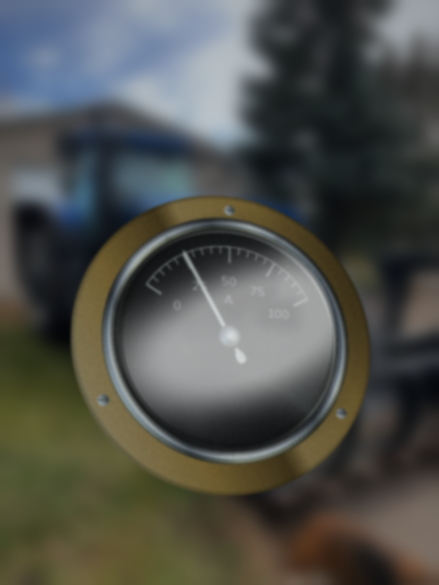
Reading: 25; A
